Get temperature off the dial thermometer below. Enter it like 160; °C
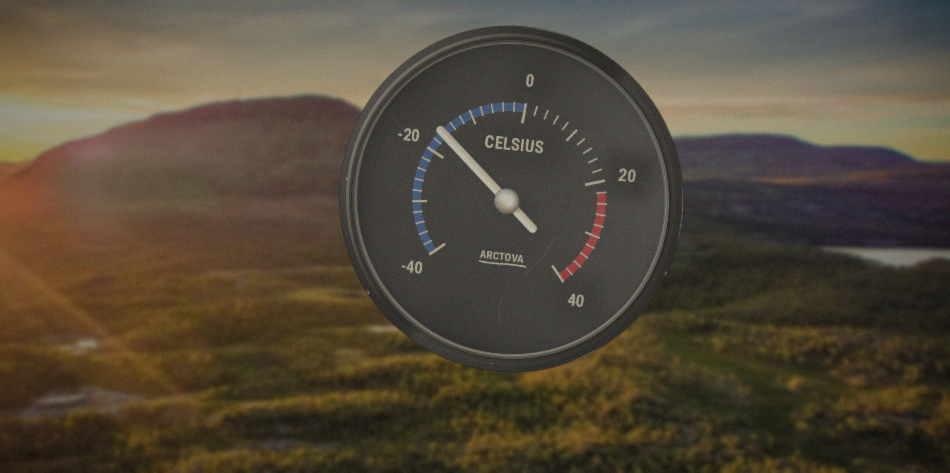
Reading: -16; °C
